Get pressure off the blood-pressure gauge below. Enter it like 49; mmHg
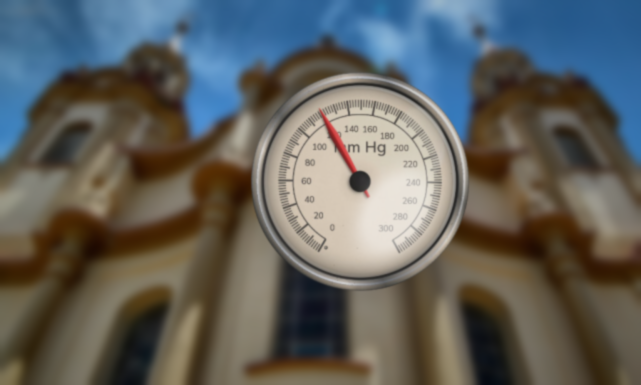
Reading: 120; mmHg
